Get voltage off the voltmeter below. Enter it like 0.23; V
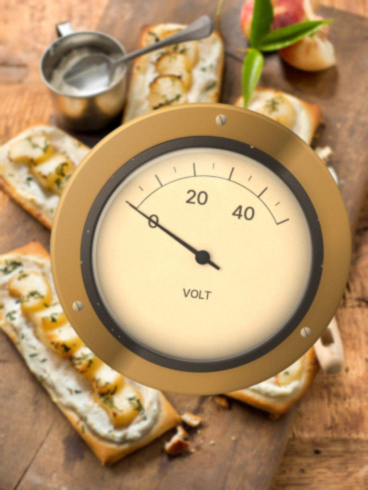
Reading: 0; V
